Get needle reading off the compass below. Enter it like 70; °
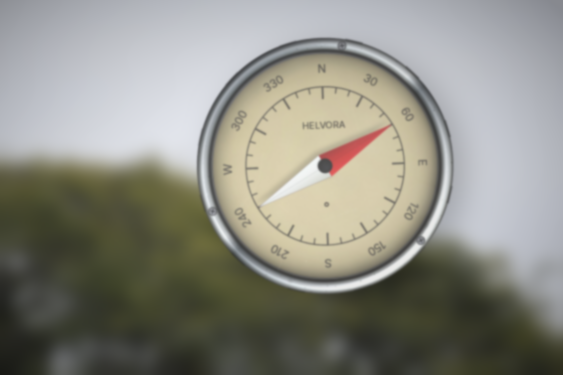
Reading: 60; °
